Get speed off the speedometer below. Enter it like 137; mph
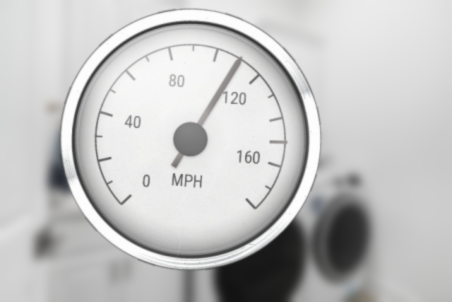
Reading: 110; mph
